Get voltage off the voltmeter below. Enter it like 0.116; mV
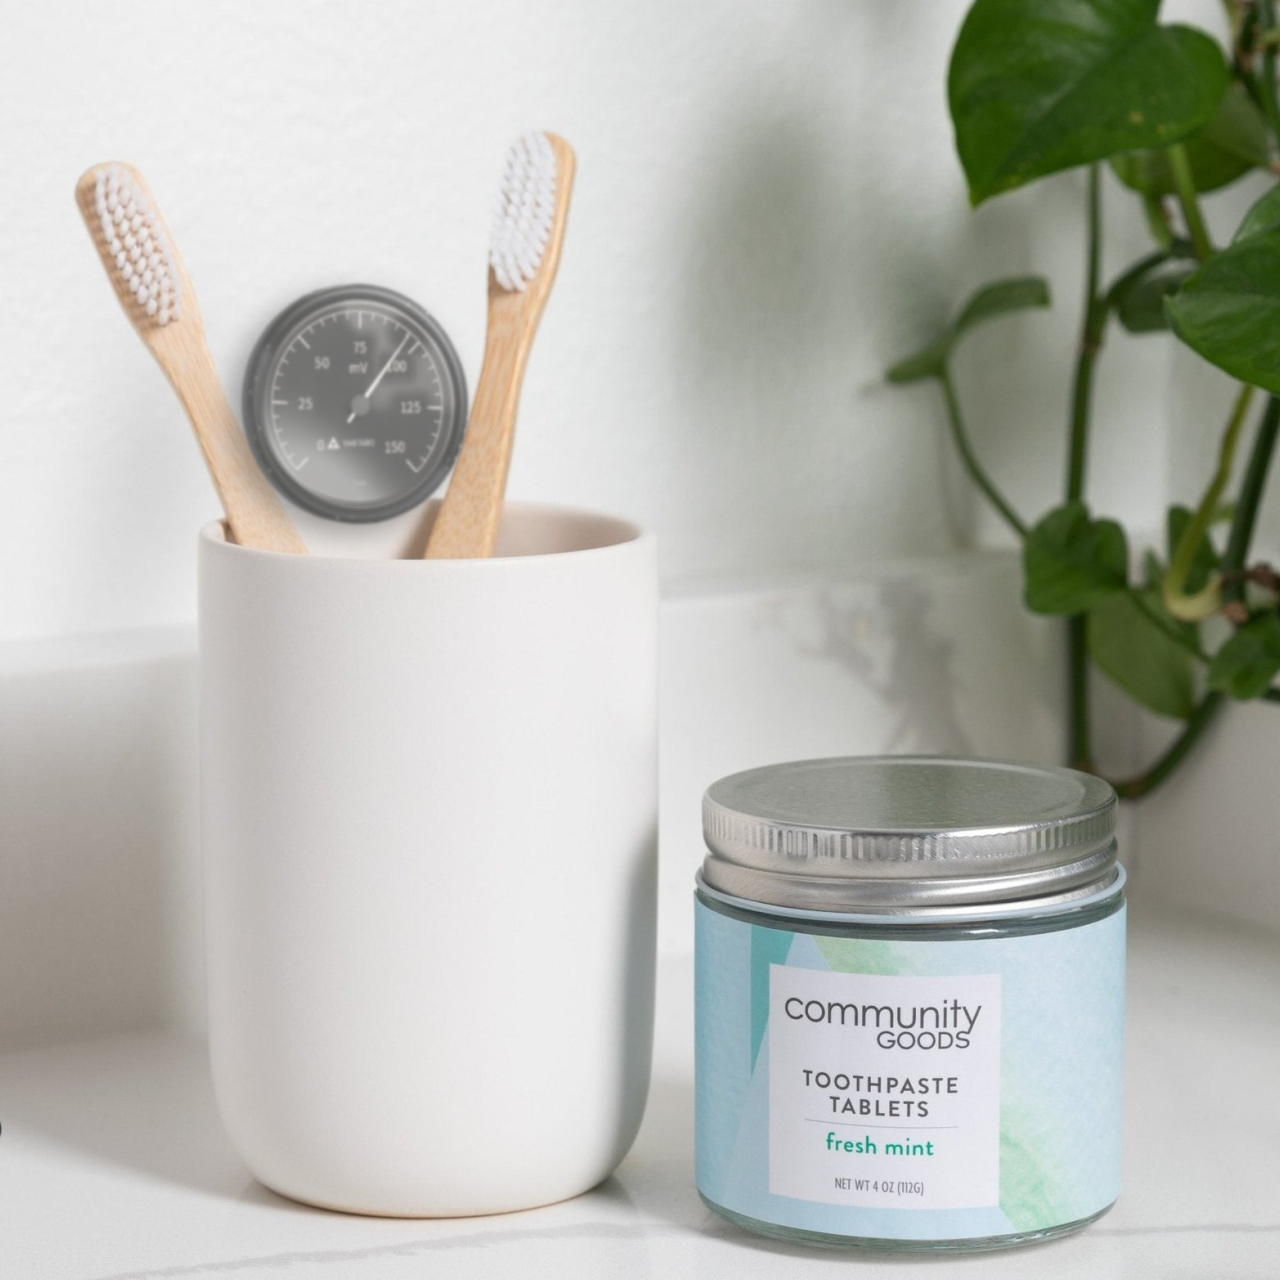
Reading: 95; mV
